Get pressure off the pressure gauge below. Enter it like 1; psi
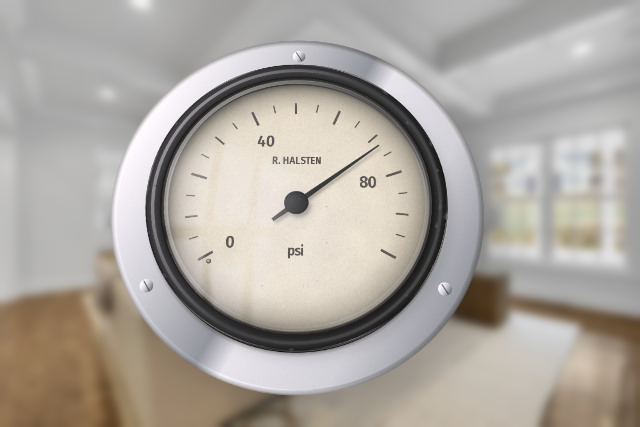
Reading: 72.5; psi
